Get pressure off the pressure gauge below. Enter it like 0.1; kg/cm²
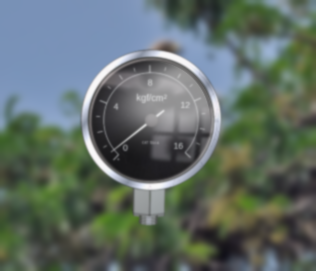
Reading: 0.5; kg/cm²
